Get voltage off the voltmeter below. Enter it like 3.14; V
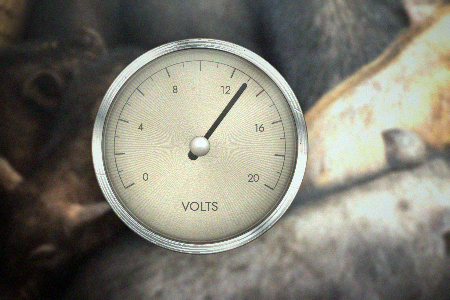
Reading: 13; V
